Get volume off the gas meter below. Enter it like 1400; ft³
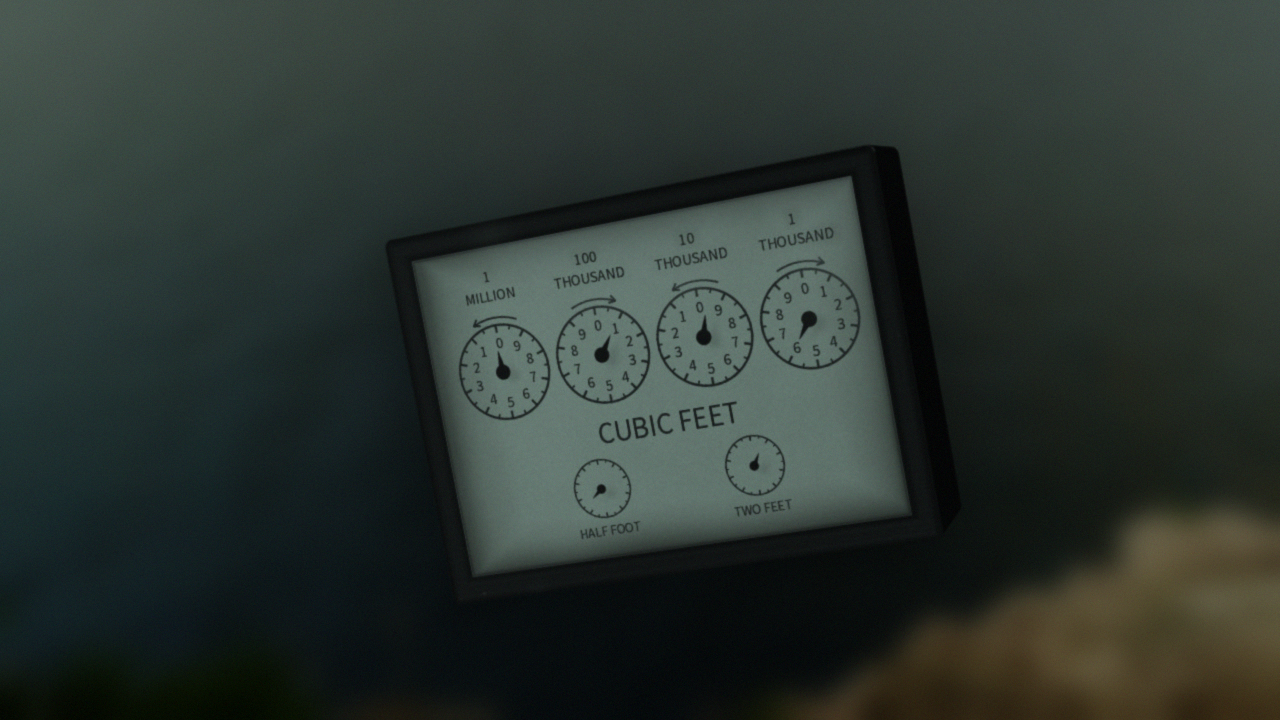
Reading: 9600; ft³
